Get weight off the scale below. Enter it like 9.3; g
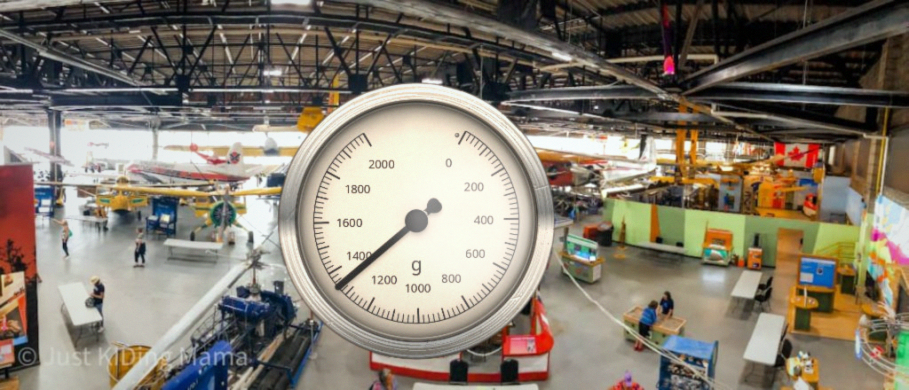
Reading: 1340; g
